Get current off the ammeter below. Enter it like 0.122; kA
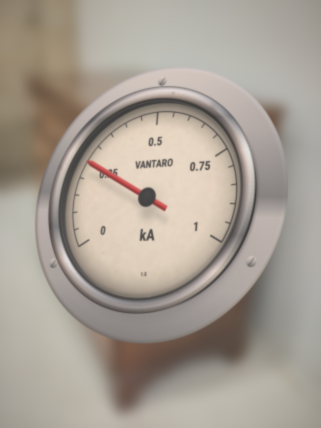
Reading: 0.25; kA
